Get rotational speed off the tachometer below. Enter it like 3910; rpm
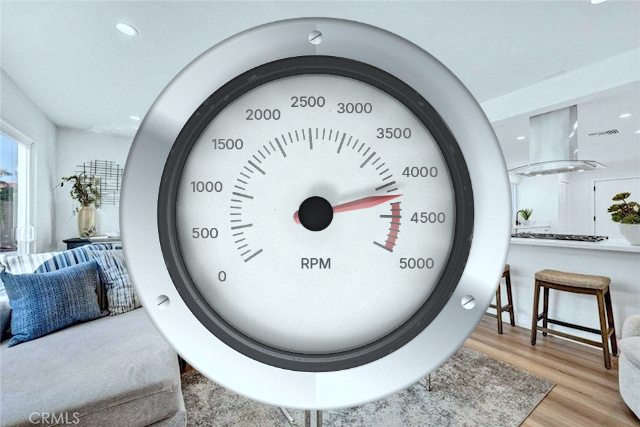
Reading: 4200; rpm
